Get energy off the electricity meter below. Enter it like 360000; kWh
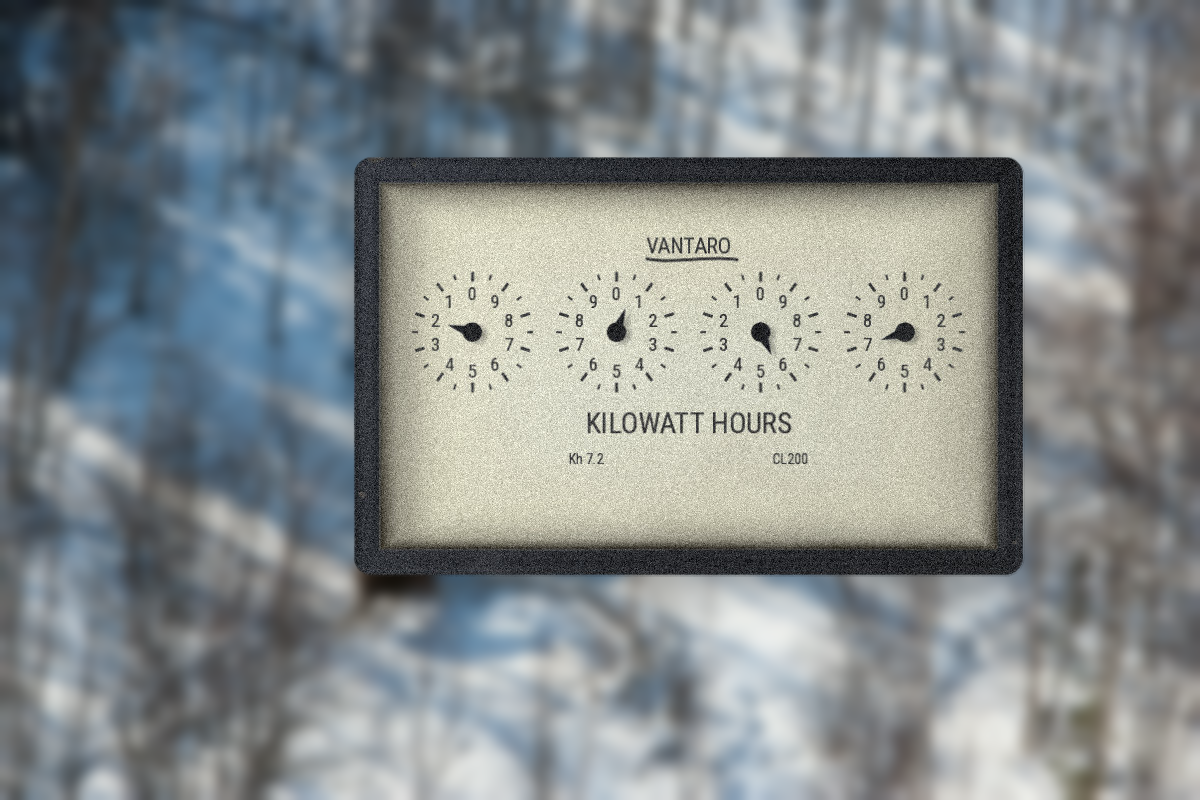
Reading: 2057; kWh
